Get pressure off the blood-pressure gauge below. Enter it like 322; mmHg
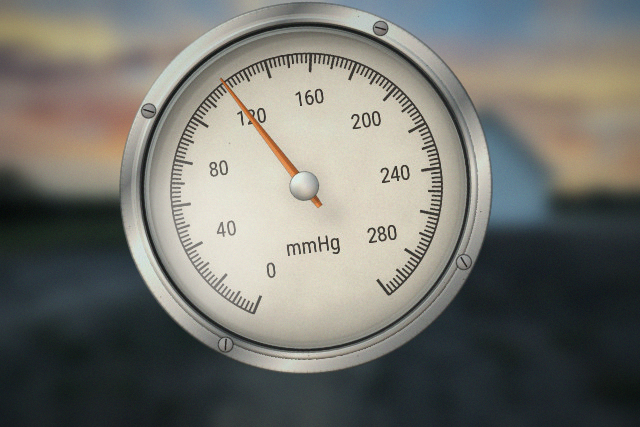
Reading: 120; mmHg
